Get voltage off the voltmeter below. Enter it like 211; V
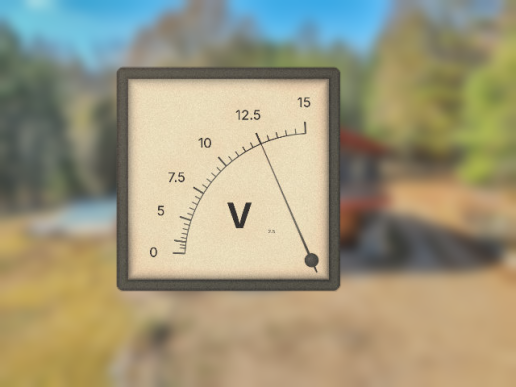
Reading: 12.5; V
